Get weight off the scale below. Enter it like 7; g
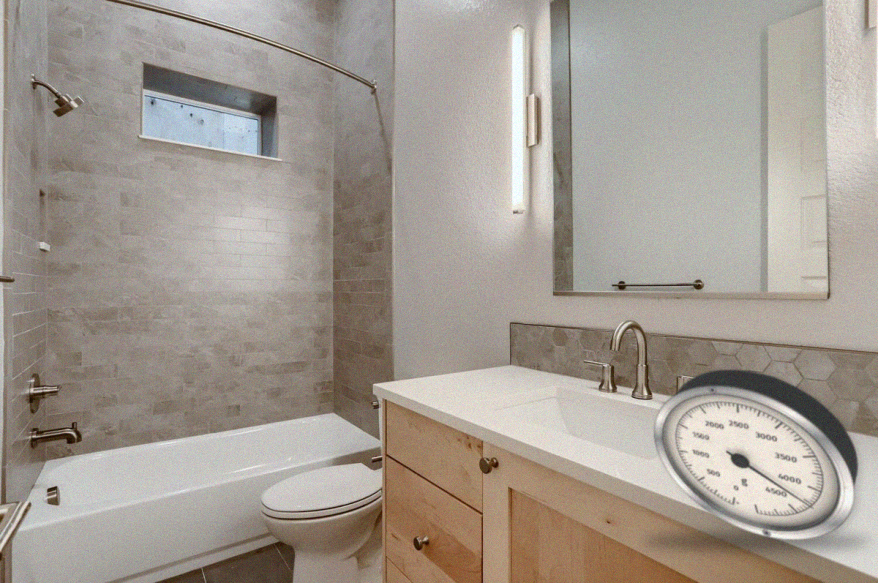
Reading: 4250; g
